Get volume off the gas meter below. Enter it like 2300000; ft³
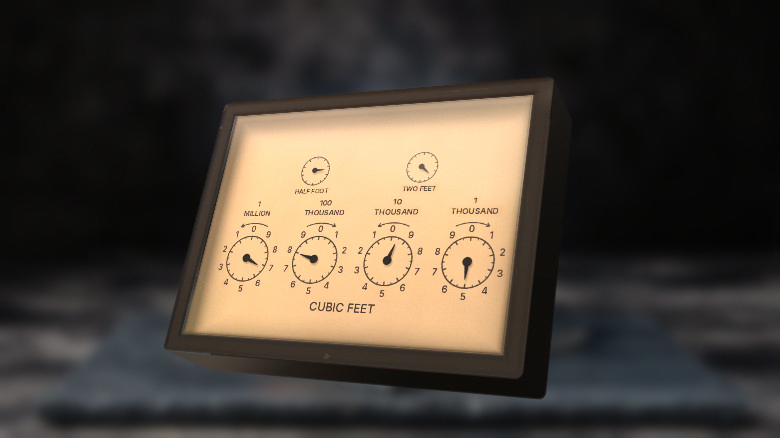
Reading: 679500; ft³
